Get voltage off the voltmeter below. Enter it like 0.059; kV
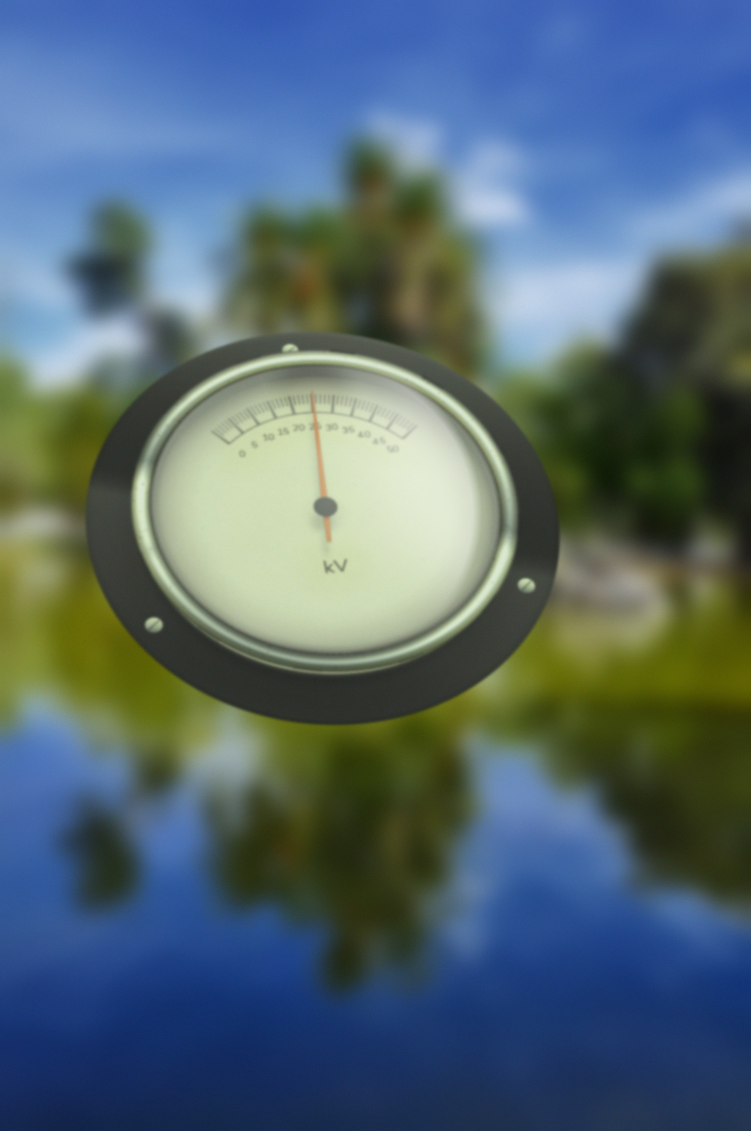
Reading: 25; kV
